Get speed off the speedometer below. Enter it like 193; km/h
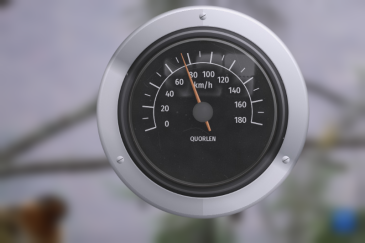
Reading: 75; km/h
